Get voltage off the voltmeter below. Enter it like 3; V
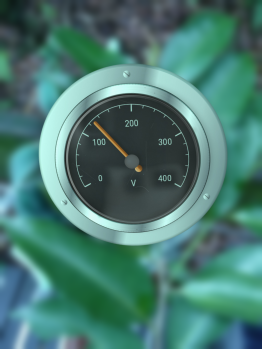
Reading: 130; V
